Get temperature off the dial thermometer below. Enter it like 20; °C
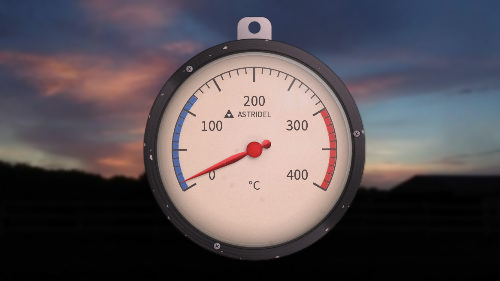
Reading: 10; °C
